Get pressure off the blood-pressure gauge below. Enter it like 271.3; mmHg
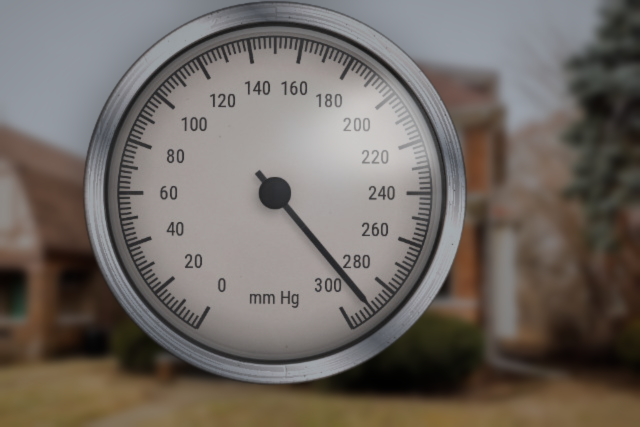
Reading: 290; mmHg
